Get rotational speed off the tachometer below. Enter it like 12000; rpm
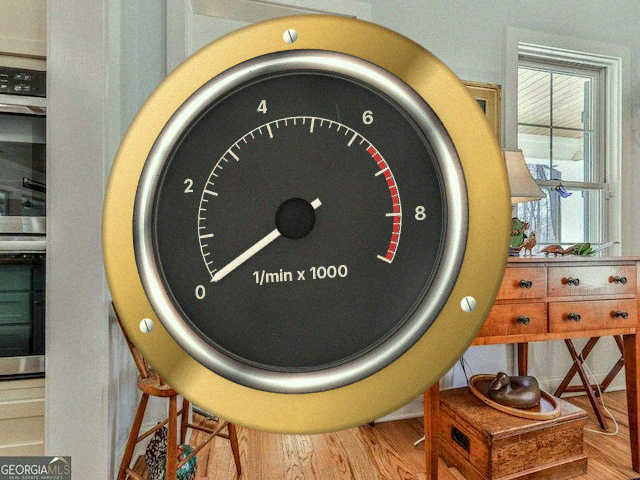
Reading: 0; rpm
